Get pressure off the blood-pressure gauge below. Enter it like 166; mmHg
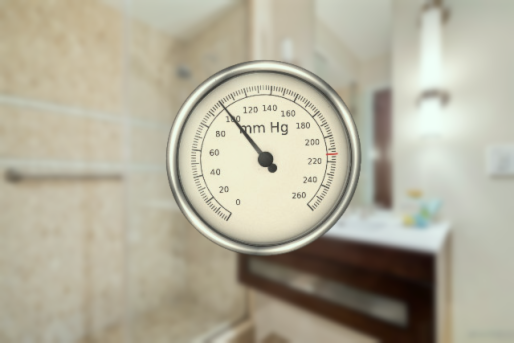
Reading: 100; mmHg
